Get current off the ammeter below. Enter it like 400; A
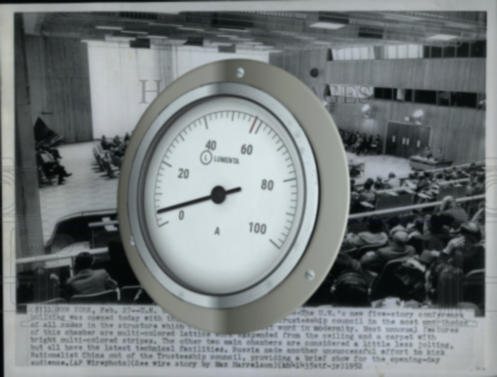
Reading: 4; A
